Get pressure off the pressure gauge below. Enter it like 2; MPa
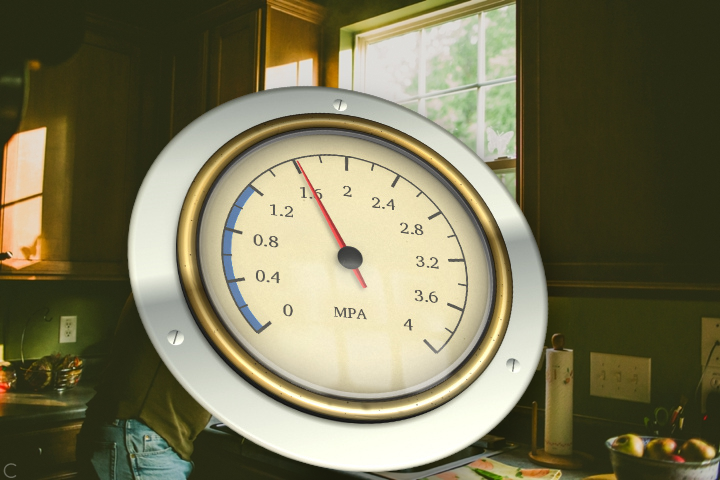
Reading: 1.6; MPa
